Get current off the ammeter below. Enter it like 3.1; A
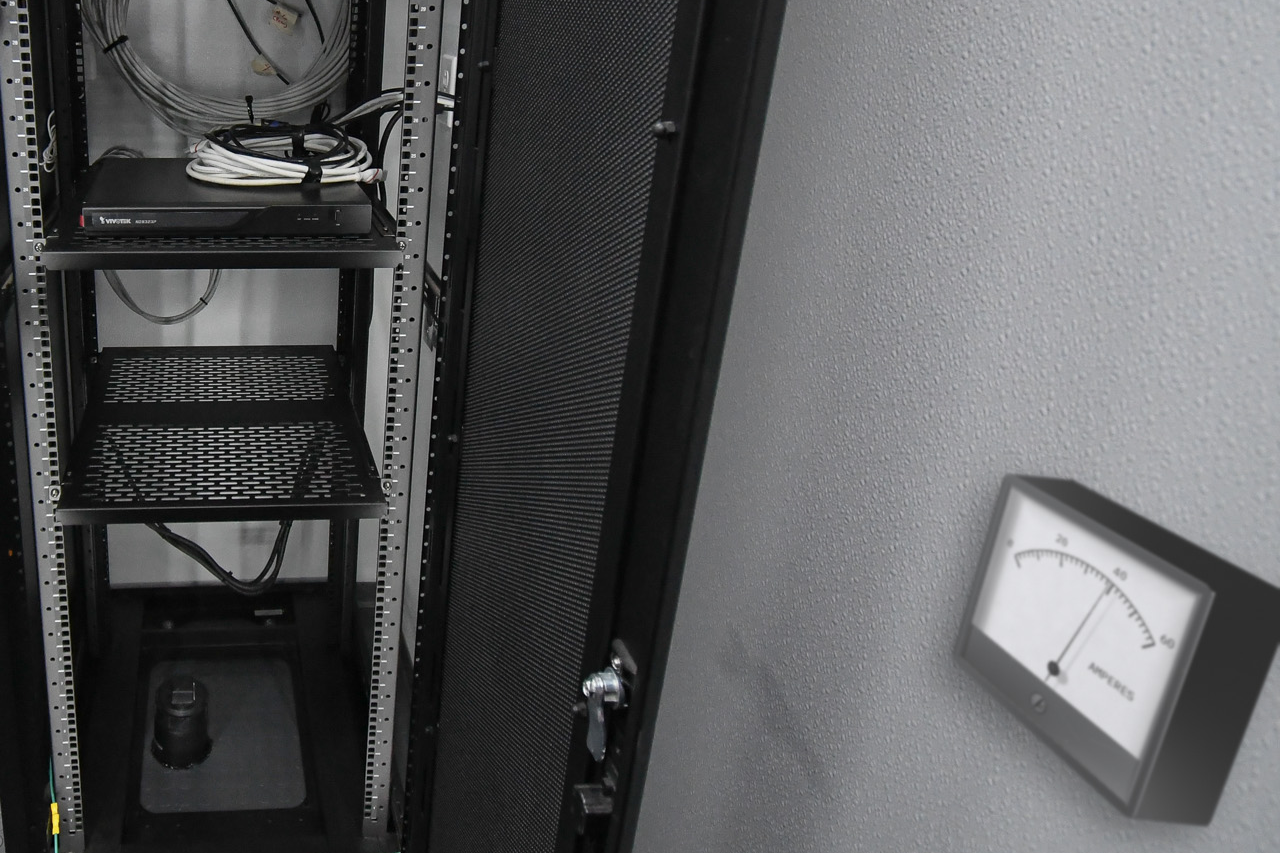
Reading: 40; A
